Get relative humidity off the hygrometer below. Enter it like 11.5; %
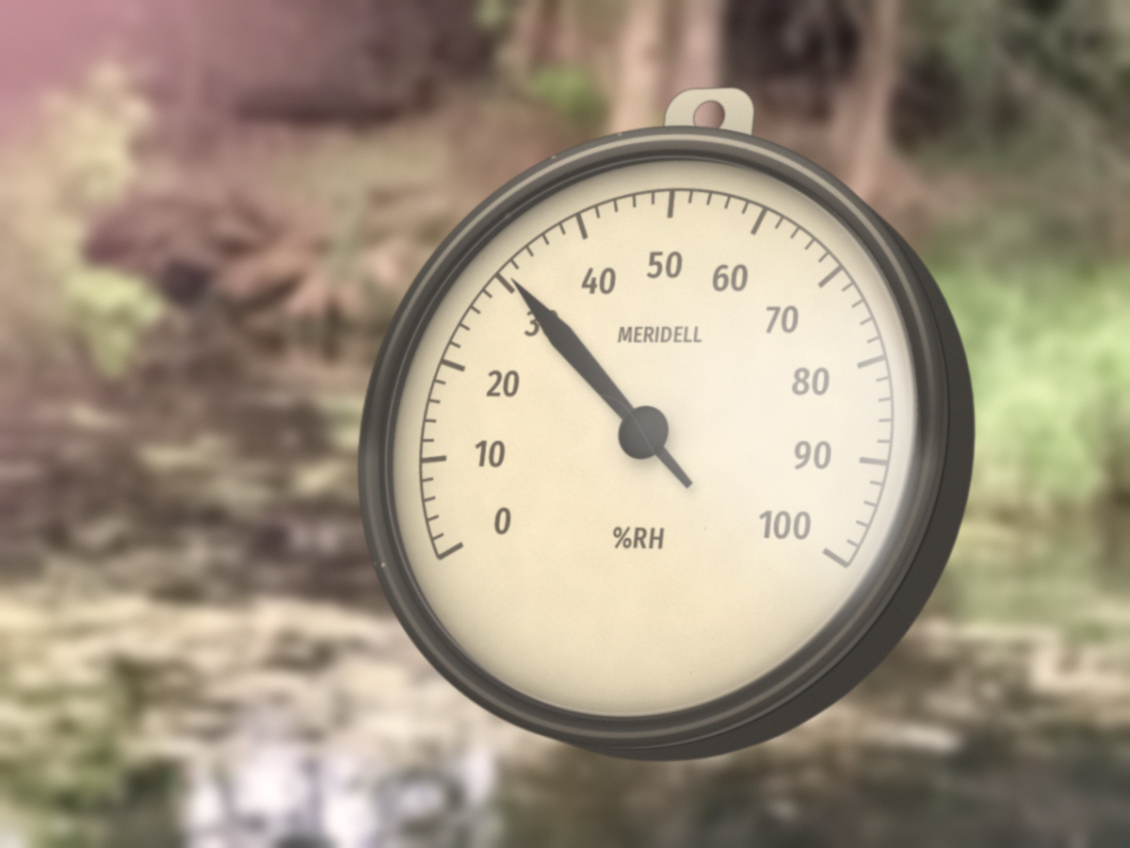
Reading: 31; %
